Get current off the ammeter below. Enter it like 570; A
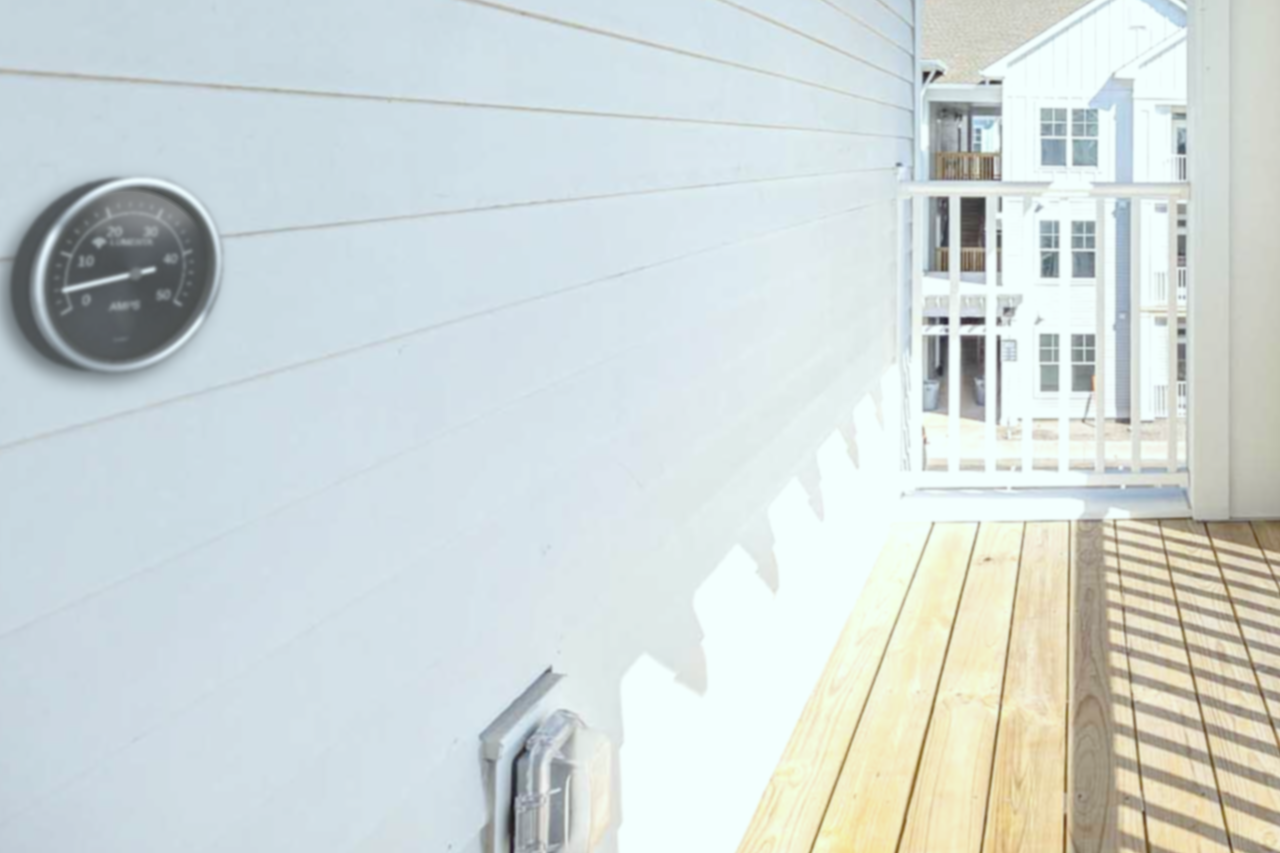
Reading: 4; A
